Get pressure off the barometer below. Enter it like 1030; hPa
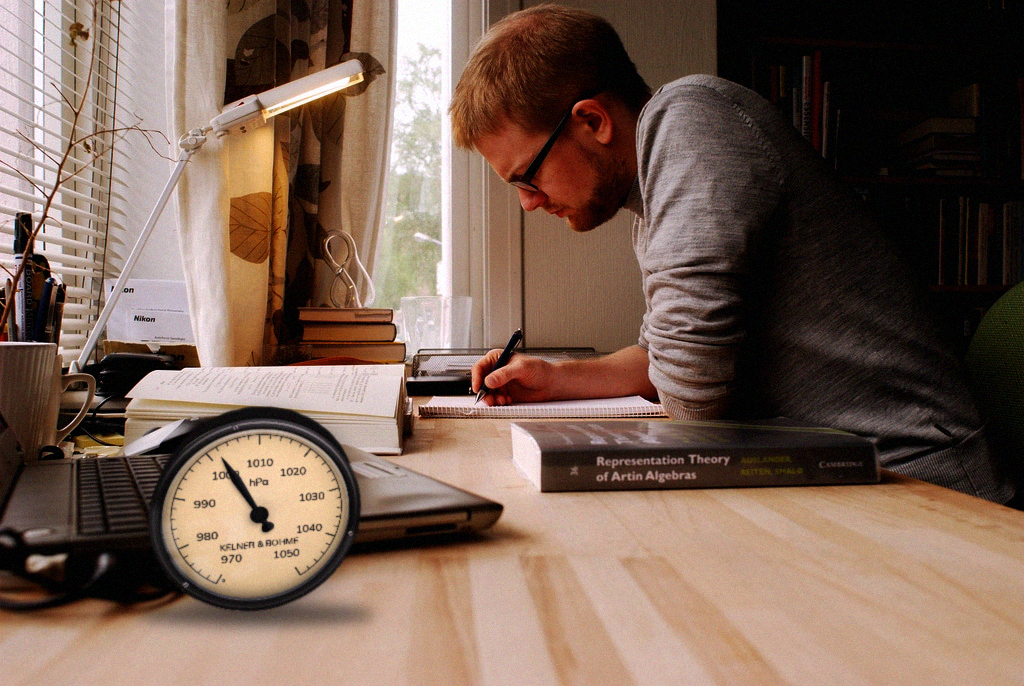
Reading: 1002; hPa
